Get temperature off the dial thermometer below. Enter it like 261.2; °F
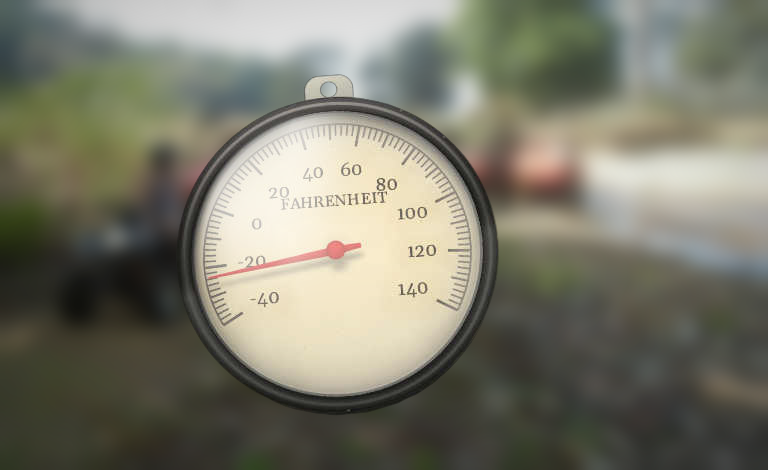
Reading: -24; °F
